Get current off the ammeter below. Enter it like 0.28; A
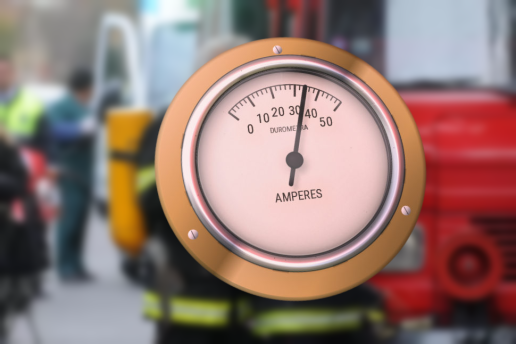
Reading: 34; A
